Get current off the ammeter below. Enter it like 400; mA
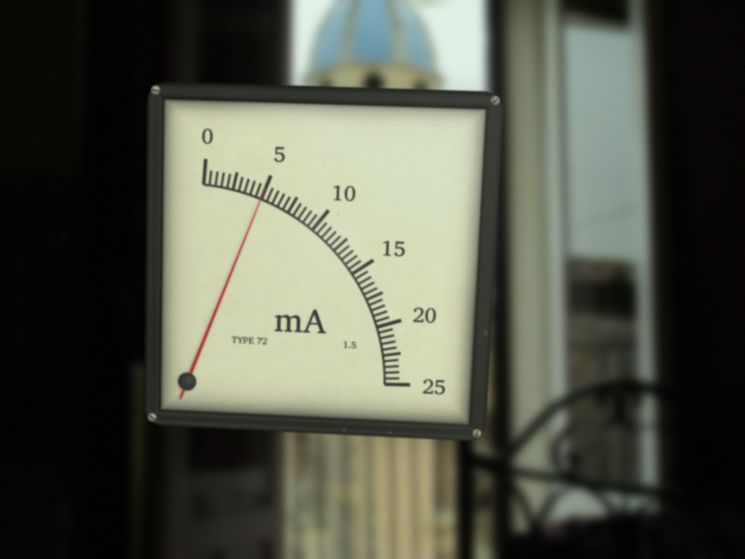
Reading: 5; mA
